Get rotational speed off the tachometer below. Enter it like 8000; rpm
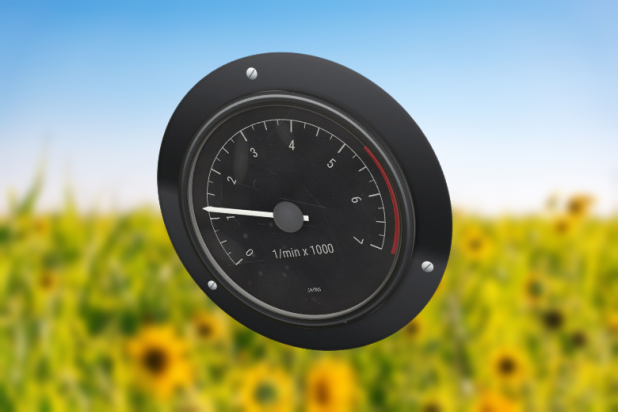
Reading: 1250; rpm
